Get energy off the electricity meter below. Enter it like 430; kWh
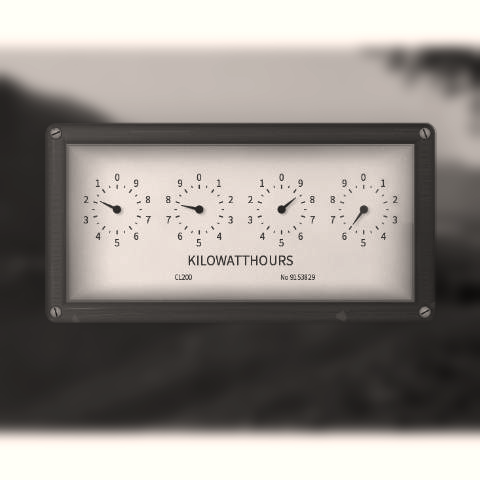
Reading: 1786; kWh
